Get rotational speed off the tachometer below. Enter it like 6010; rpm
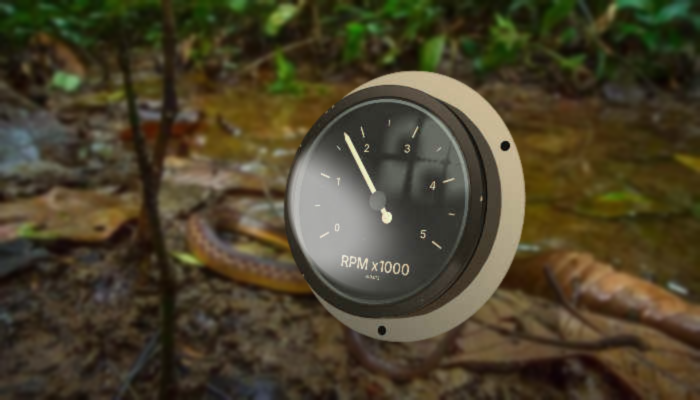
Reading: 1750; rpm
